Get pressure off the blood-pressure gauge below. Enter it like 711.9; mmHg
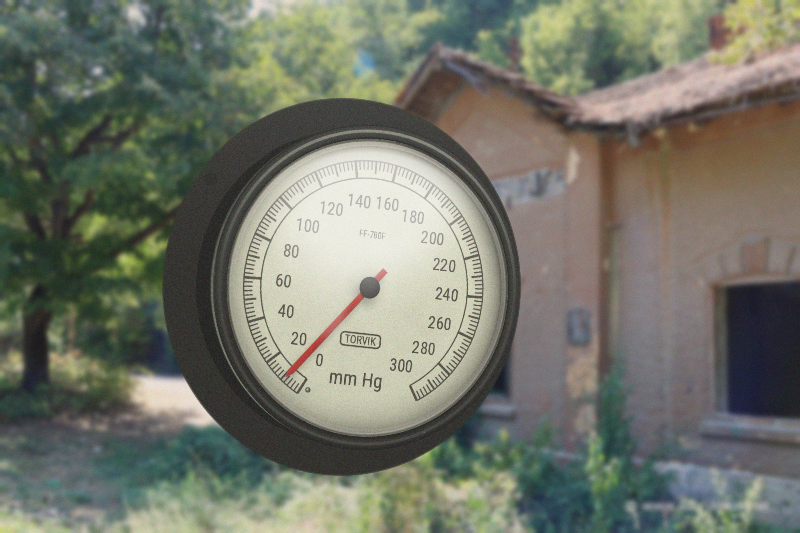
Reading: 10; mmHg
